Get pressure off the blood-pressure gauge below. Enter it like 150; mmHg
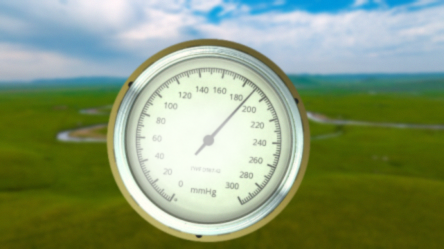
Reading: 190; mmHg
